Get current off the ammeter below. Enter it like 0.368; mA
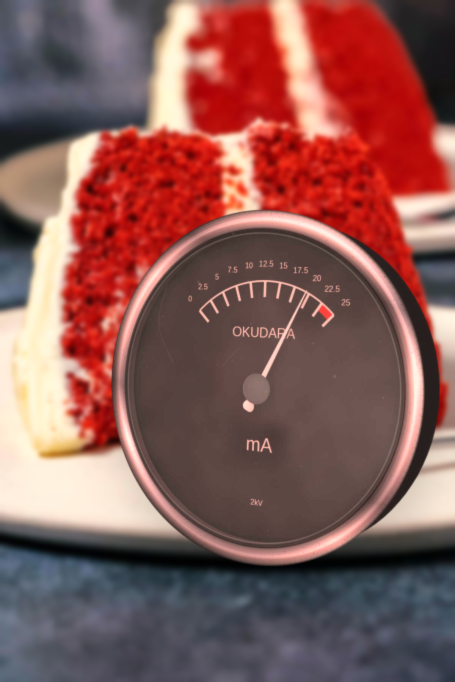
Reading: 20; mA
